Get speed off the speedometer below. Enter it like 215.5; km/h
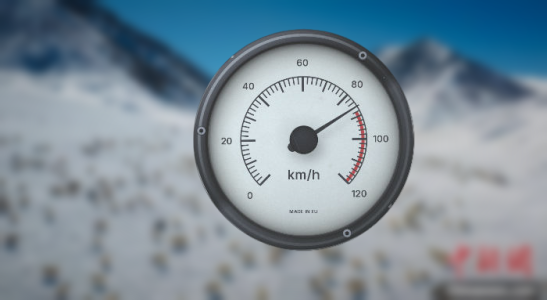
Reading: 86; km/h
